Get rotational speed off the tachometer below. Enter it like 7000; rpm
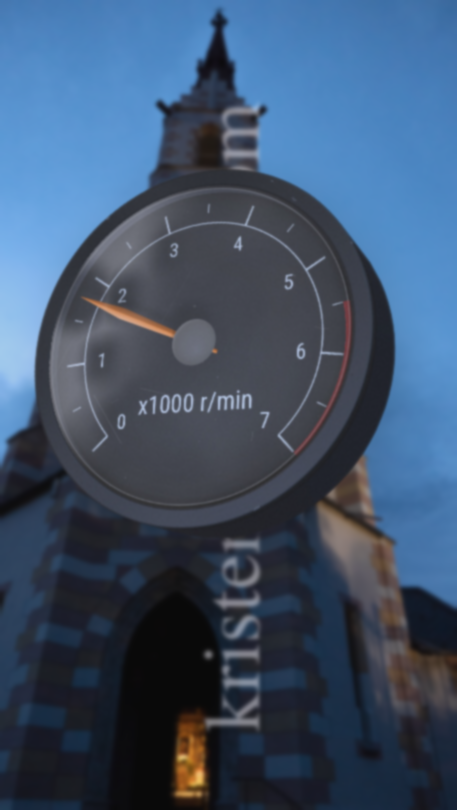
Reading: 1750; rpm
